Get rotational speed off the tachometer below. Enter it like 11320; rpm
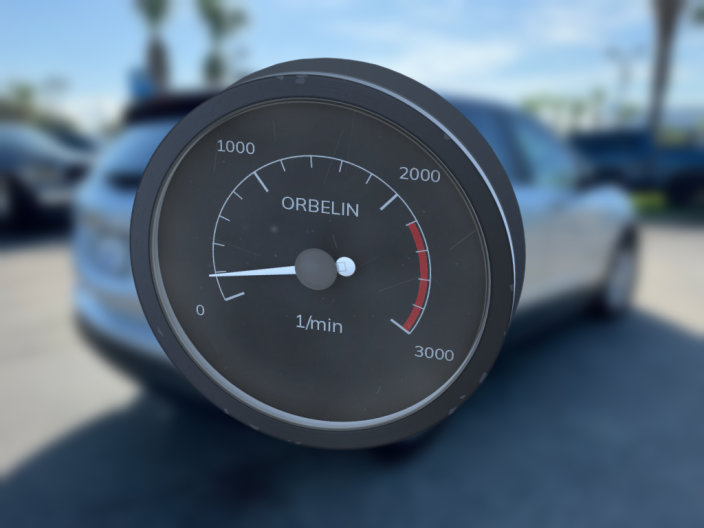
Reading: 200; rpm
